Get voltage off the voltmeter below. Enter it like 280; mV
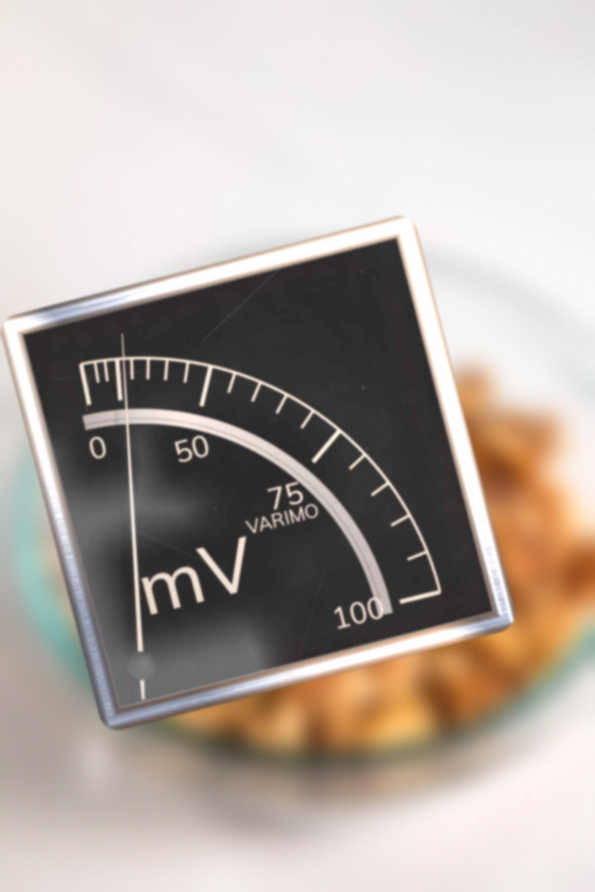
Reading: 27.5; mV
